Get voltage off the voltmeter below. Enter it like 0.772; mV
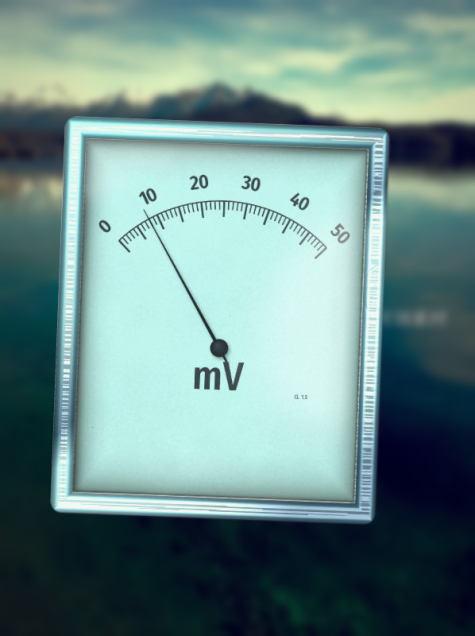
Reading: 8; mV
